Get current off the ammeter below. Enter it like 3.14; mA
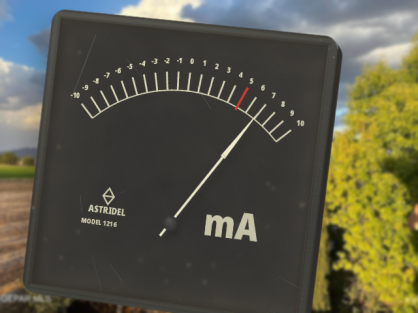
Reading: 7; mA
